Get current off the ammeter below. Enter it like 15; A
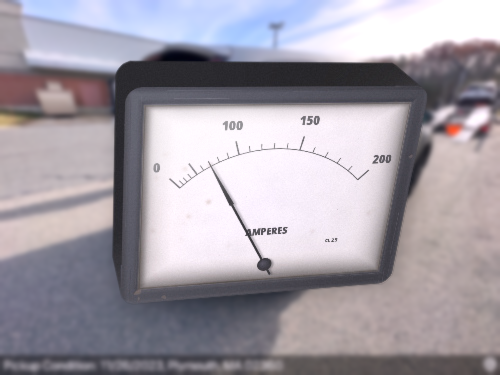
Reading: 70; A
